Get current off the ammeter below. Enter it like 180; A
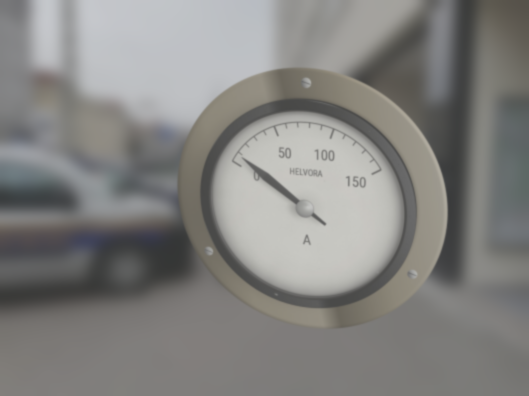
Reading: 10; A
